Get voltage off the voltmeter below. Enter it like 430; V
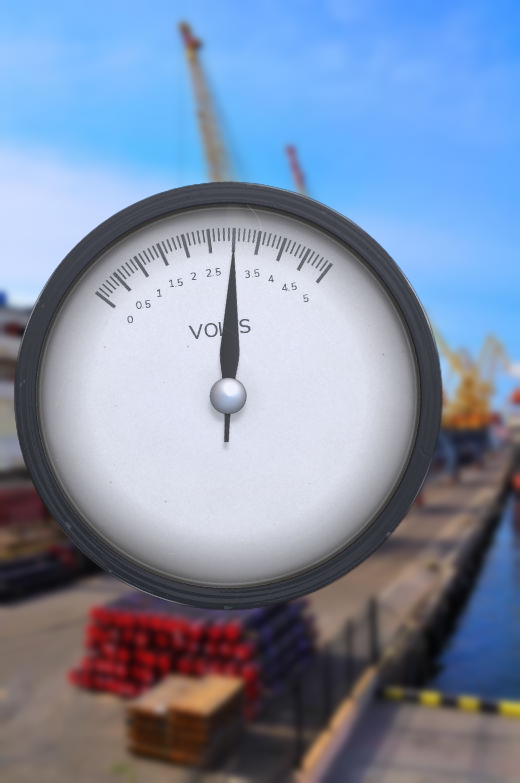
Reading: 3; V
